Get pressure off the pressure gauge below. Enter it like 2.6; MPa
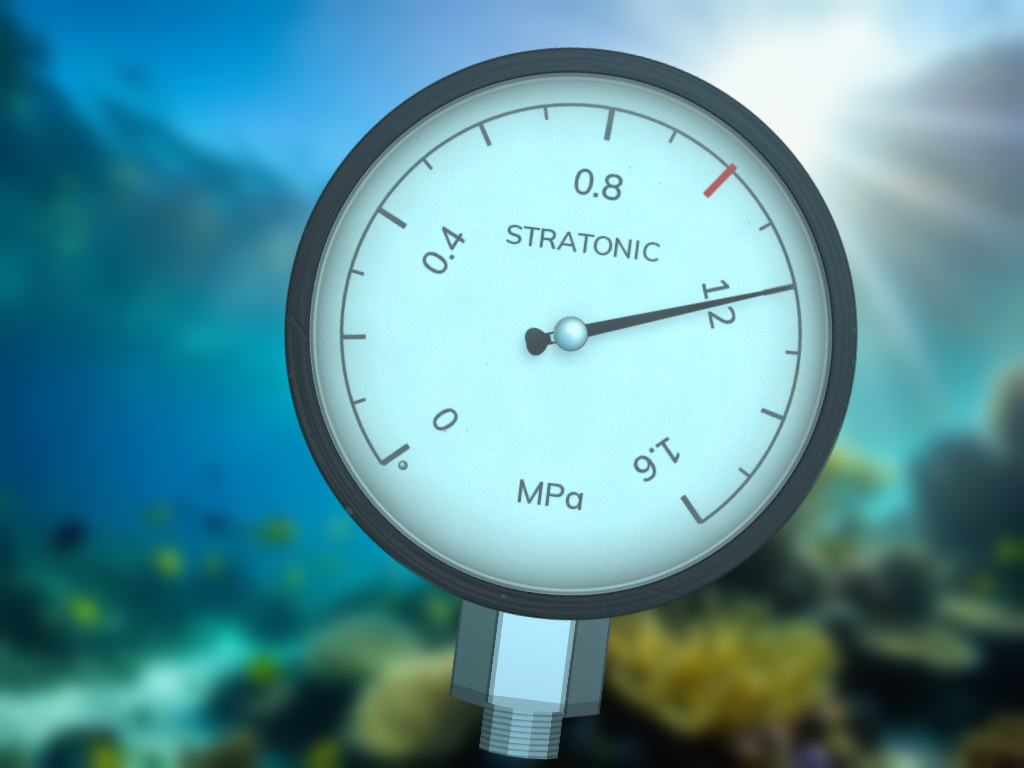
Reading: 1.2; MPa
